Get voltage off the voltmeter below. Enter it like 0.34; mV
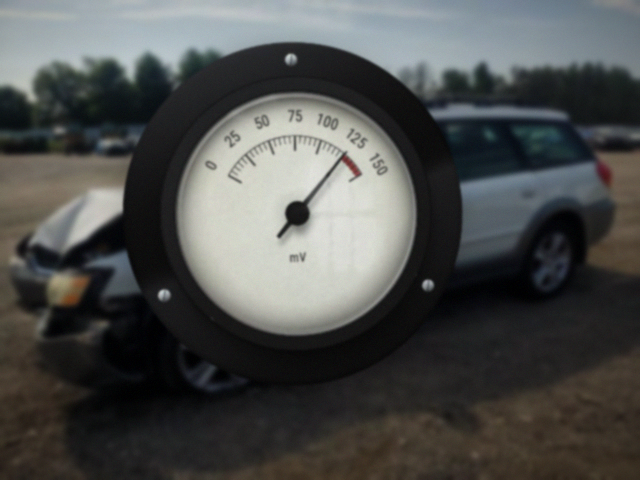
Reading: 125; mV
